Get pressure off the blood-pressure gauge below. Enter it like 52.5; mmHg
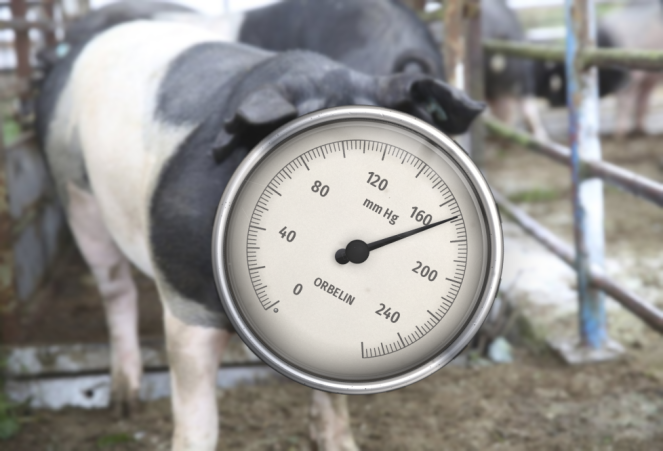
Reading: 168; mmHg
